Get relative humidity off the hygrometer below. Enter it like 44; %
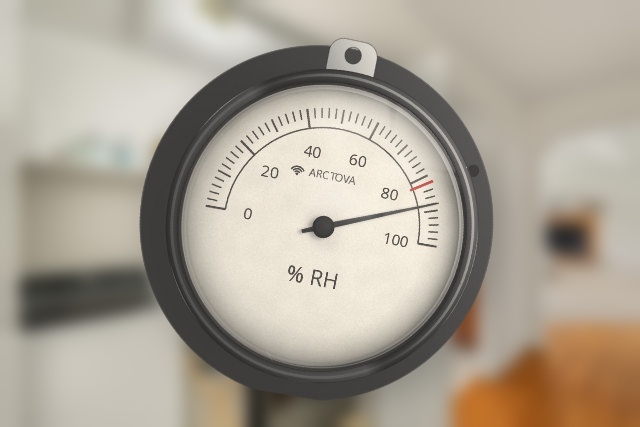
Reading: 88; %
